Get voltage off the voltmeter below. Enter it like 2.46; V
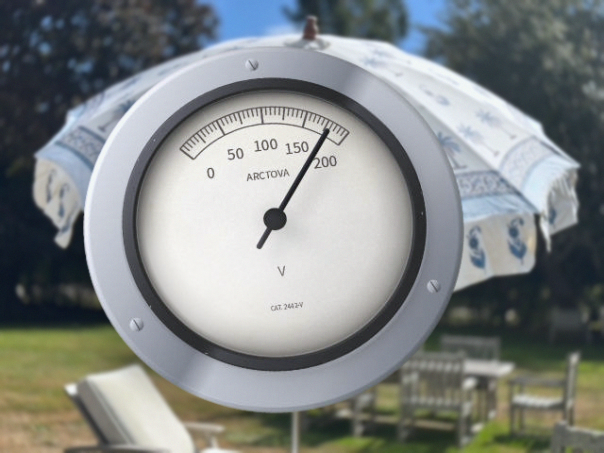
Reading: 180; V
